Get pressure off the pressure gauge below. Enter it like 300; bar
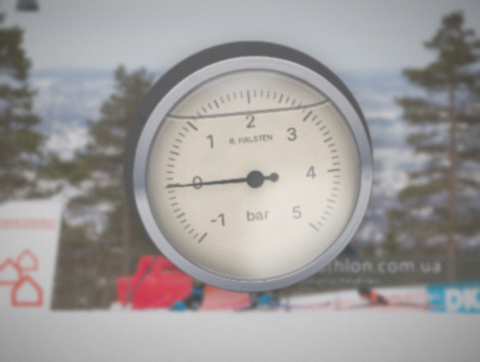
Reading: 0; bar
